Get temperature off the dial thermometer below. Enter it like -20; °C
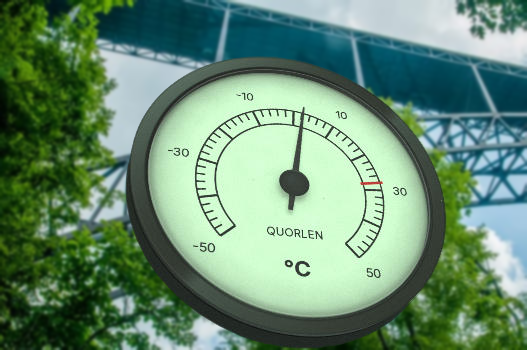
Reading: 2; °C
